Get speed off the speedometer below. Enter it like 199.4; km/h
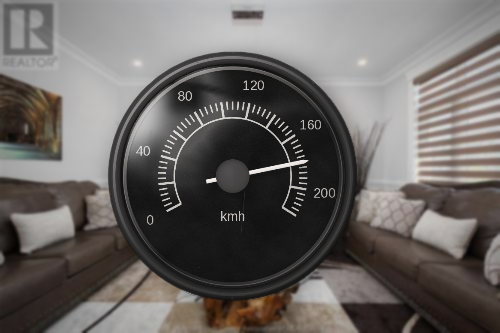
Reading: 180; km/h
